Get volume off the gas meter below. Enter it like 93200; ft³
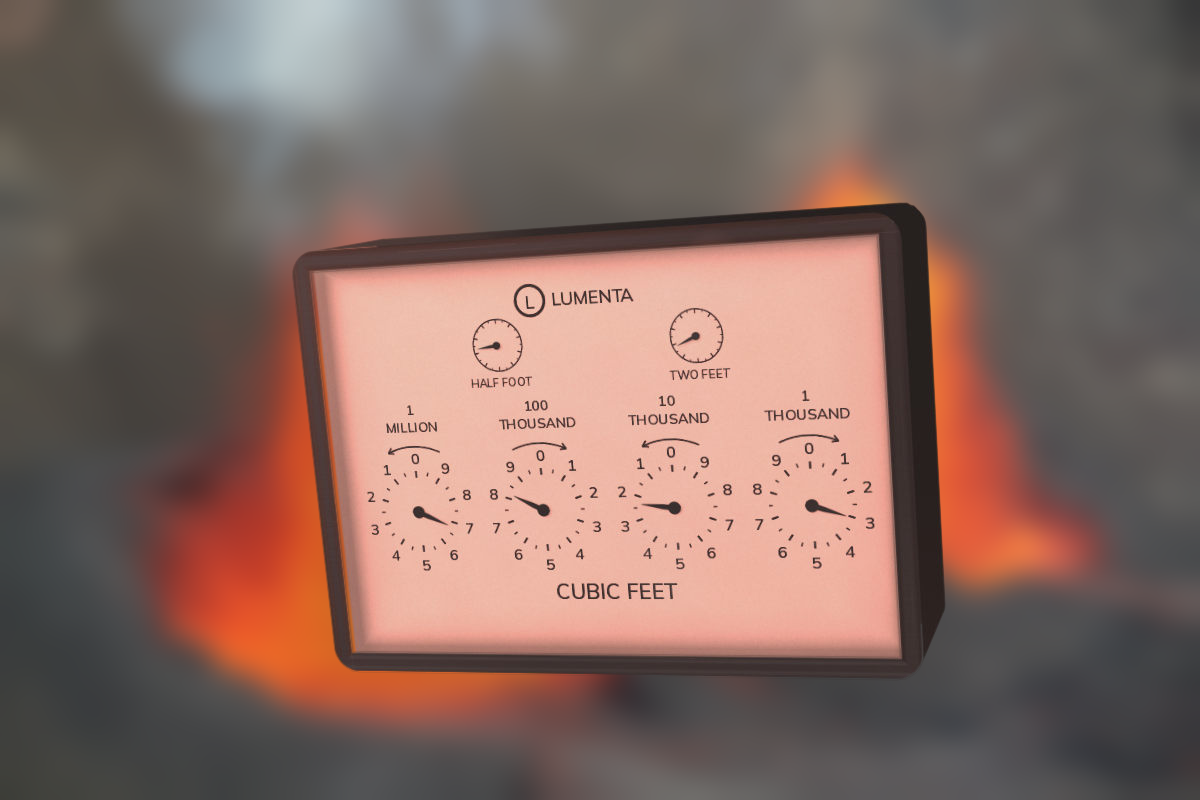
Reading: 682300; ft³
